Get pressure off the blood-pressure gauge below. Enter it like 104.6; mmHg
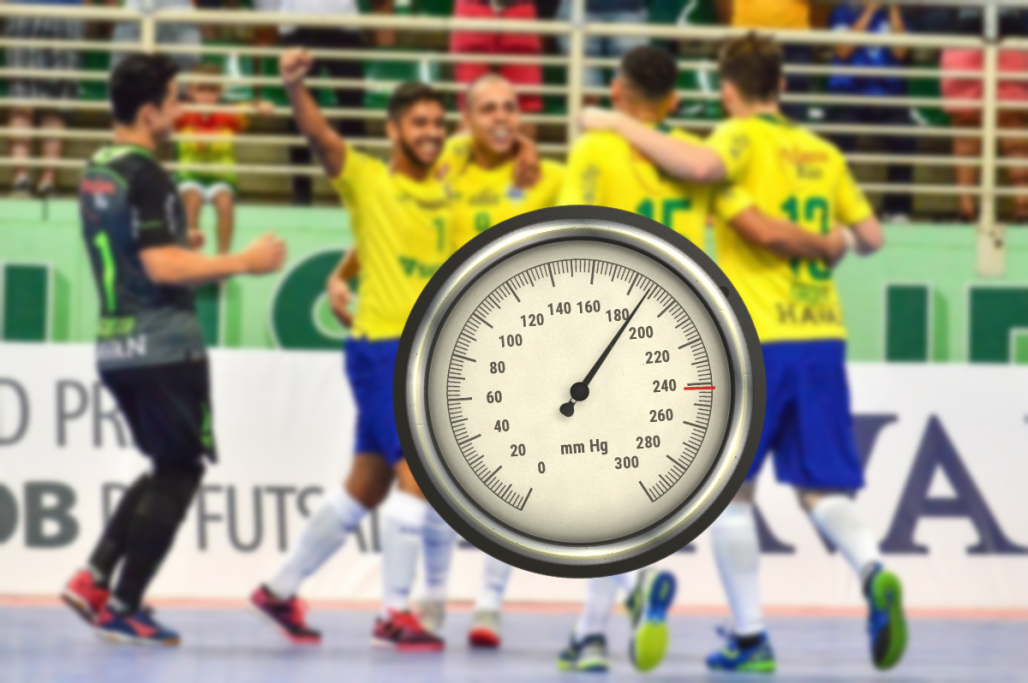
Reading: 188; mmHg
